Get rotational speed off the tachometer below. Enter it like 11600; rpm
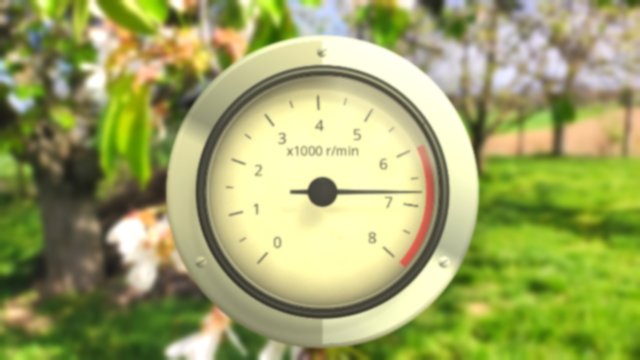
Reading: 6750; rpm
